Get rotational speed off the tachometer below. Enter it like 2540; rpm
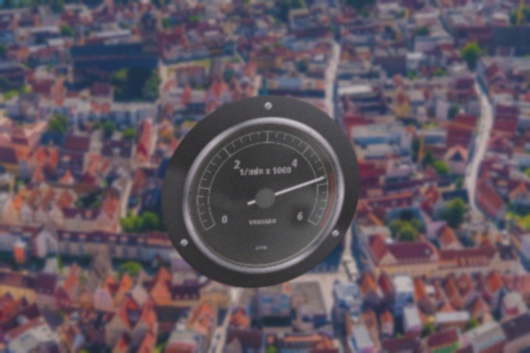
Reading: 4800; rpm
